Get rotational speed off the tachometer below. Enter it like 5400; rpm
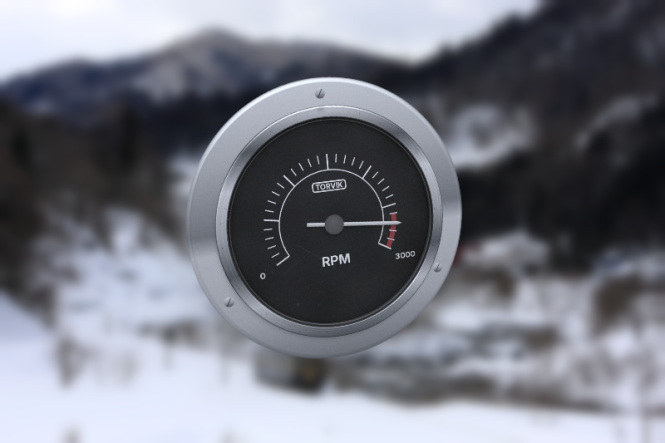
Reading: 2700; rpm
